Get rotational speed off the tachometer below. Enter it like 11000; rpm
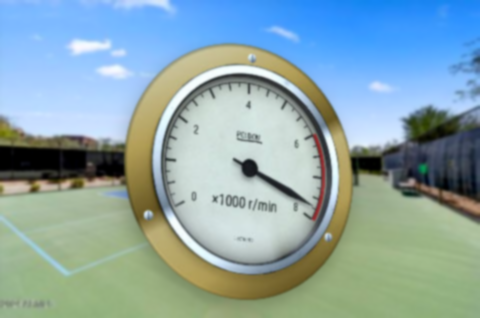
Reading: 7750; rpm
